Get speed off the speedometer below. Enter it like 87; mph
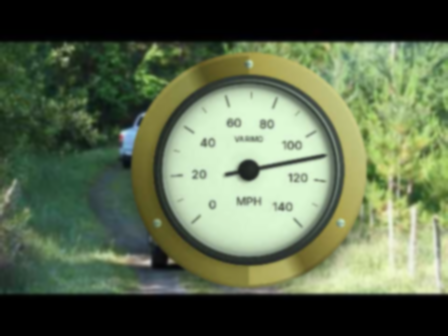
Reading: 110; mph
